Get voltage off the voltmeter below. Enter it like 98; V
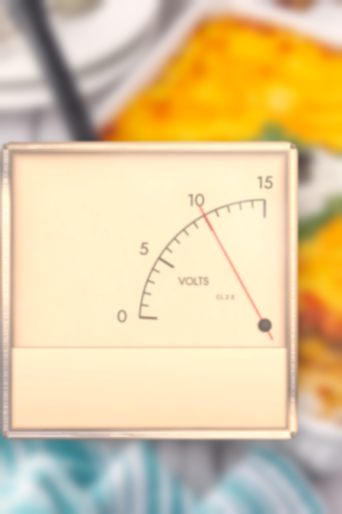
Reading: 10; V
